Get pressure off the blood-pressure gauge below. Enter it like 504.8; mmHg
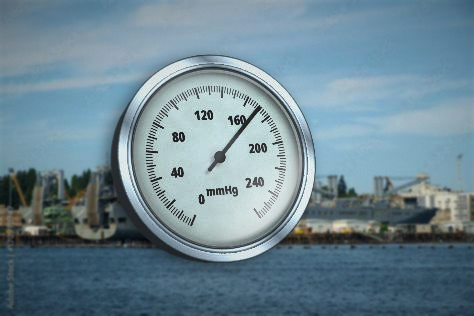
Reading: 170; mmHg
